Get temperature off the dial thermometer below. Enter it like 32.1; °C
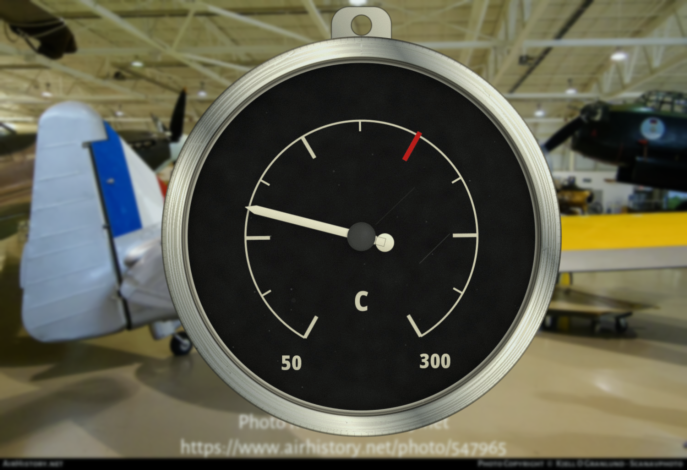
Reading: 112.5; °C
